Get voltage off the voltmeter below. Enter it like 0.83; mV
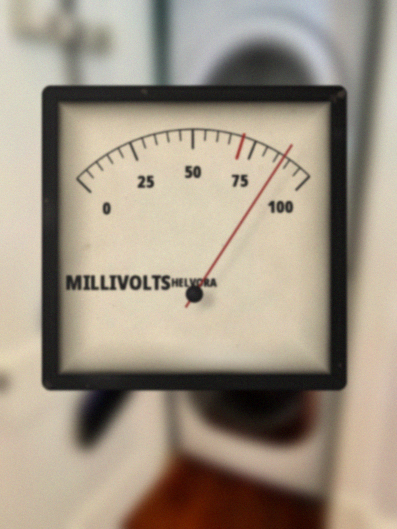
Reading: 87.5; mV
